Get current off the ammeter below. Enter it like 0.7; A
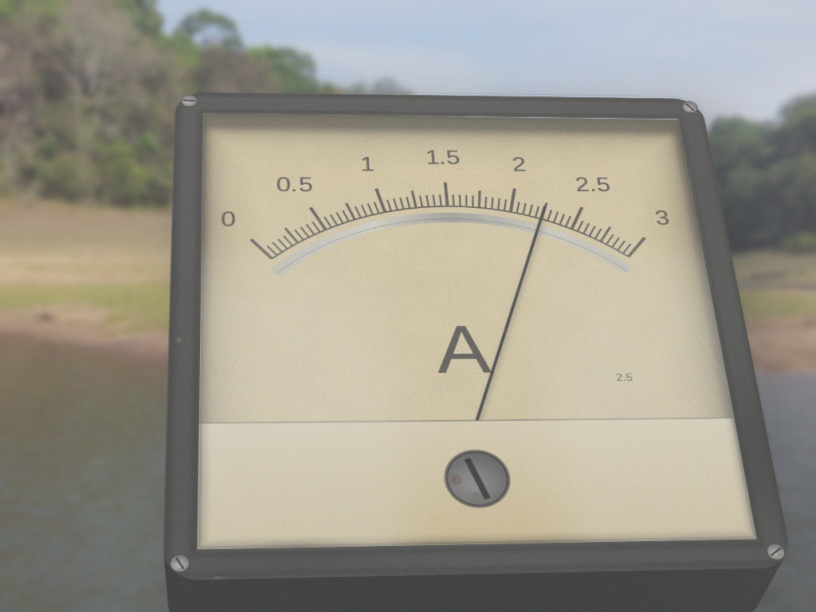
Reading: 2.25; A
